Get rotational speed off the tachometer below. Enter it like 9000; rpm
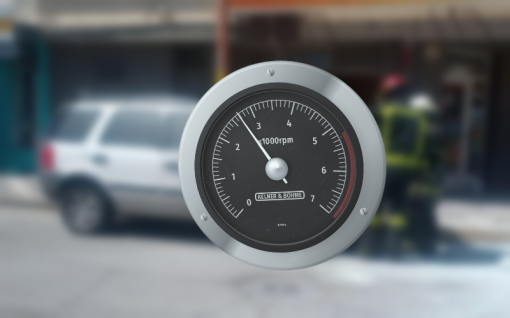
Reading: 2700; rpm
